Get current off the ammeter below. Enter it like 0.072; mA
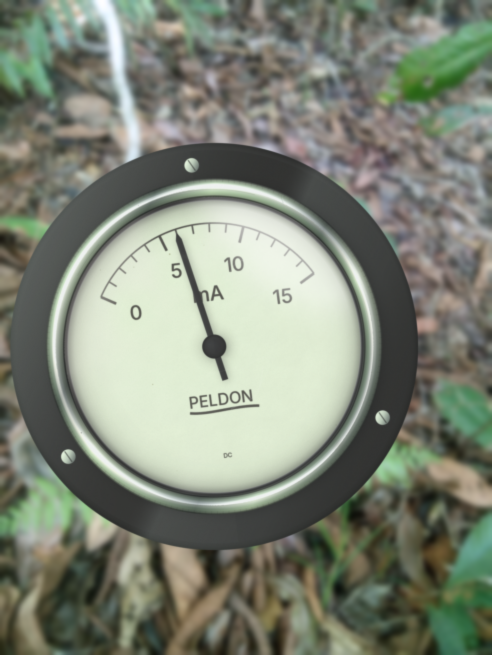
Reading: 6; mA
